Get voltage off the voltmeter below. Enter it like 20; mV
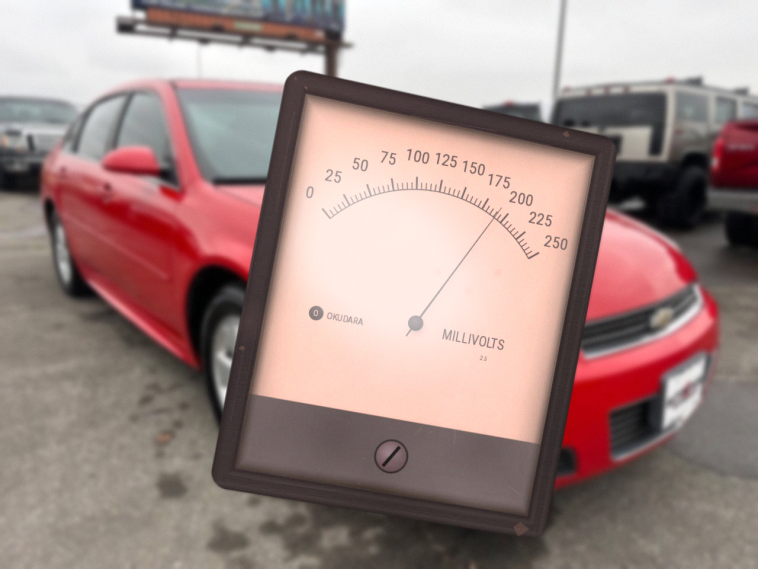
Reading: 190; mV
